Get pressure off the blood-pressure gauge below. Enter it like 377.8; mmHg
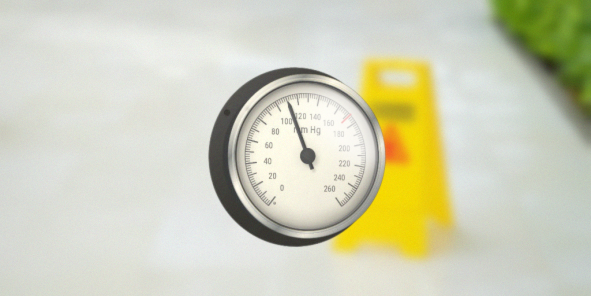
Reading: 110; mmHg
